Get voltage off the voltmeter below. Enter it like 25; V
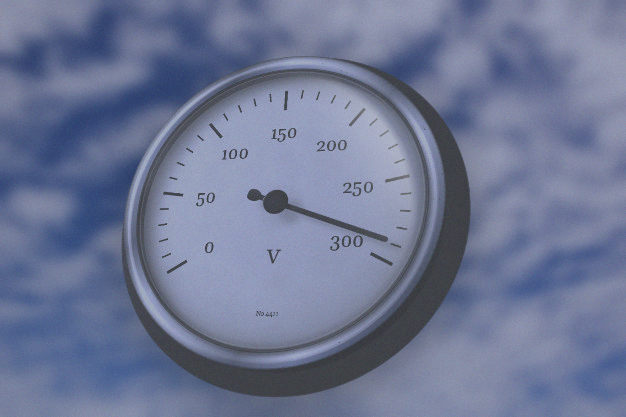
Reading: 290; V
